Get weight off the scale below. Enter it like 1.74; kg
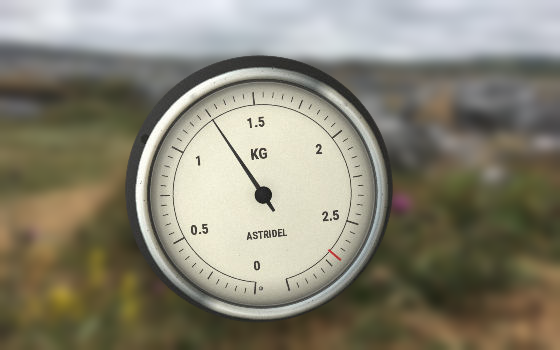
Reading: 1.25; kg
